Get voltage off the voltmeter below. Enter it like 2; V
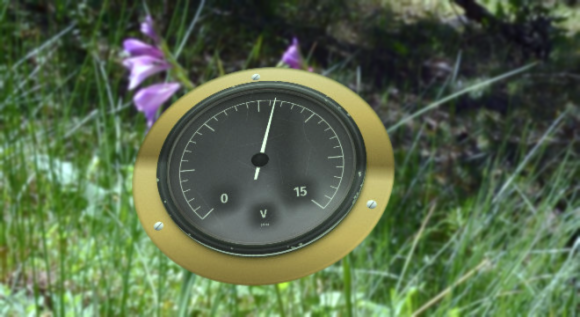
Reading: 8.25; V
